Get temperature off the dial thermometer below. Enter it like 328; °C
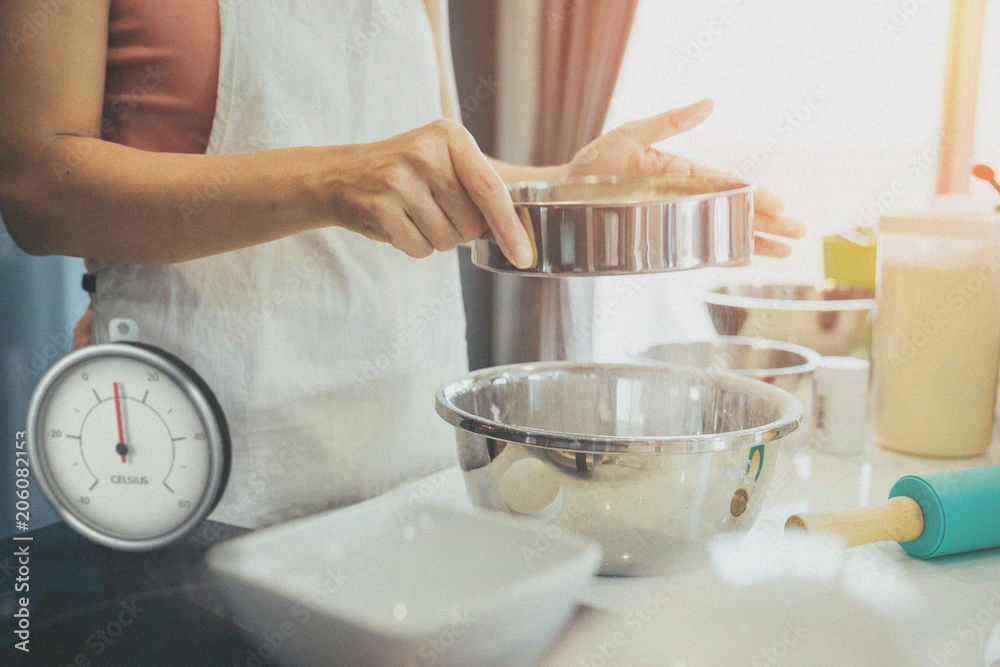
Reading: 10; °C
